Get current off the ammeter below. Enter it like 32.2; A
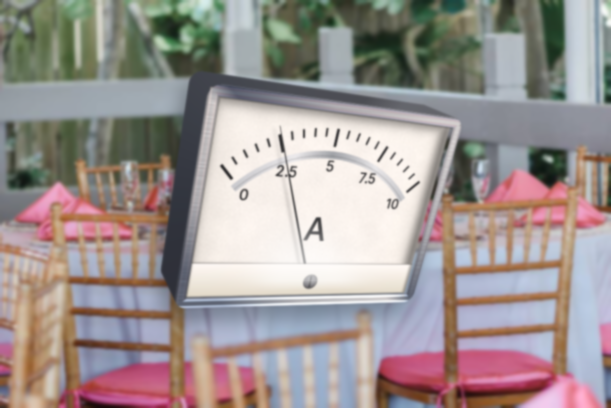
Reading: 2.5; A
